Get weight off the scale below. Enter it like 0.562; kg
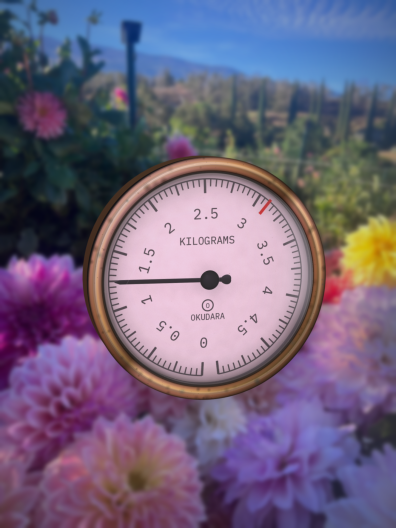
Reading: 1.25; kg
